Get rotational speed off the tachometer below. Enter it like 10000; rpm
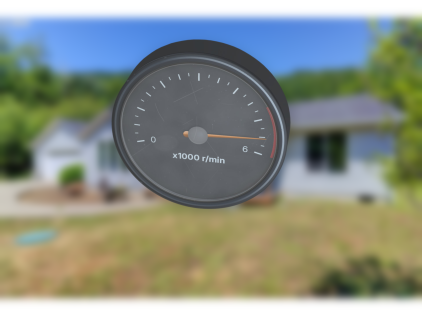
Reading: 5500; rpm
